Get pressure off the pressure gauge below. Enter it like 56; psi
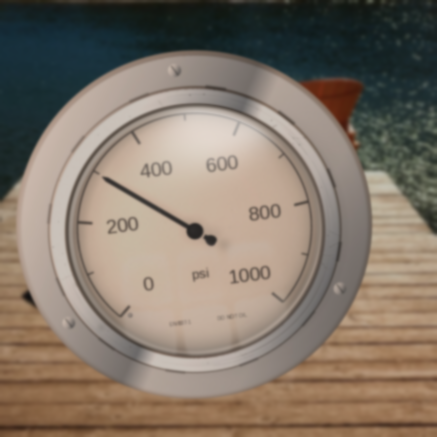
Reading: 300; psi
